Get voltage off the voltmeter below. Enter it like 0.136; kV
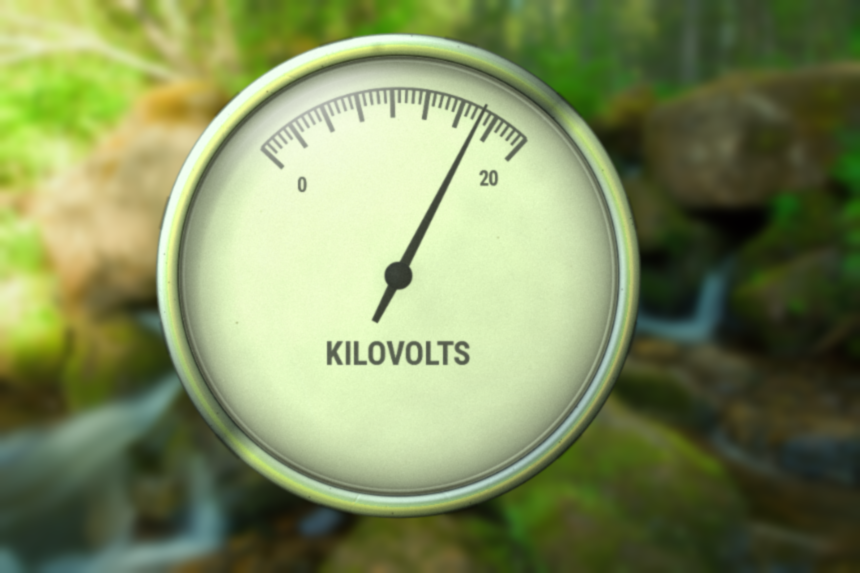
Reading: 16.5; kV
